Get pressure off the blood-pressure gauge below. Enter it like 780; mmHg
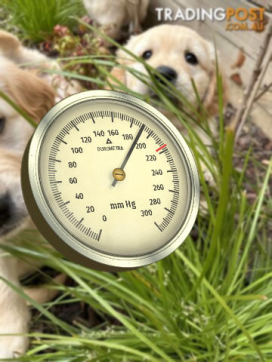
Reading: 190; mmHg
